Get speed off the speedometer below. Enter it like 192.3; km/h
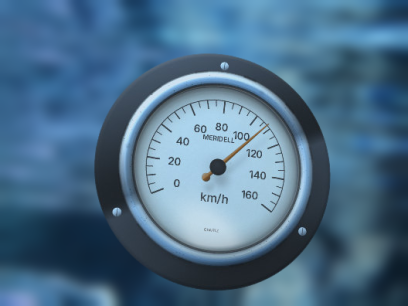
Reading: 107.5; km/h
